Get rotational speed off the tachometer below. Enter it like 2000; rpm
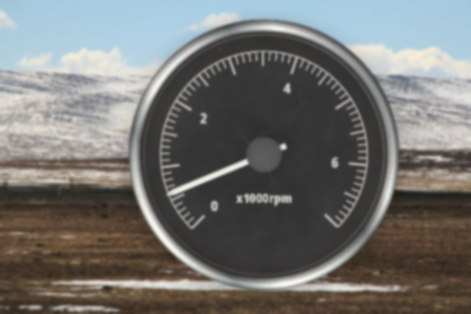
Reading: 600; rpm
